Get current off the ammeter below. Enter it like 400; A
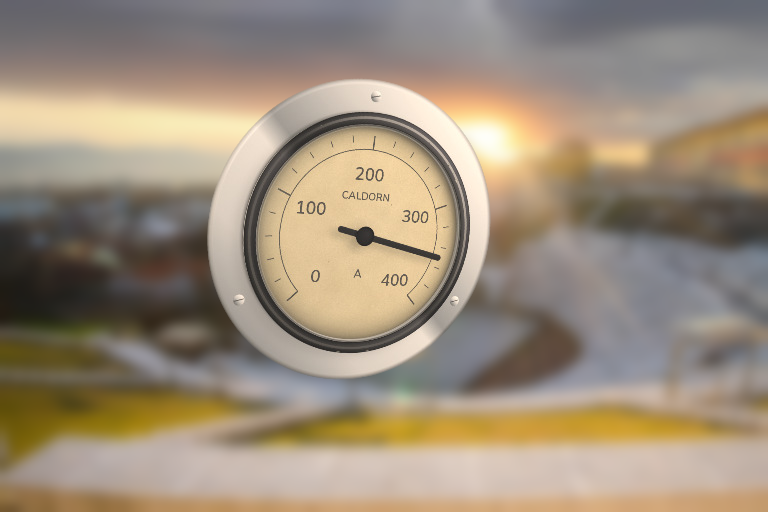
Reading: 350; A
